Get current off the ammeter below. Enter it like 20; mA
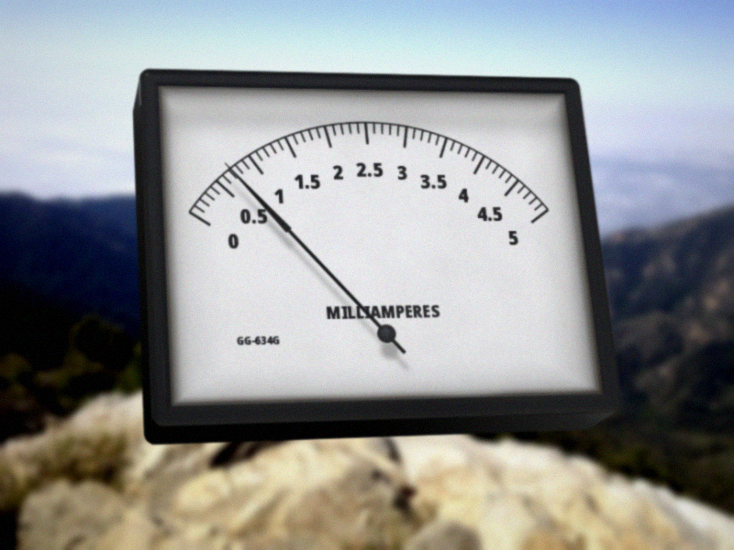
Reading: 0.7; mA
